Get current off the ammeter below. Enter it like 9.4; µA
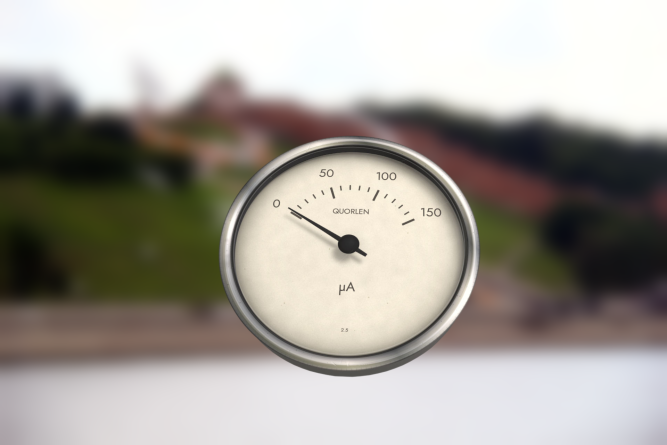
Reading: 0; µA
